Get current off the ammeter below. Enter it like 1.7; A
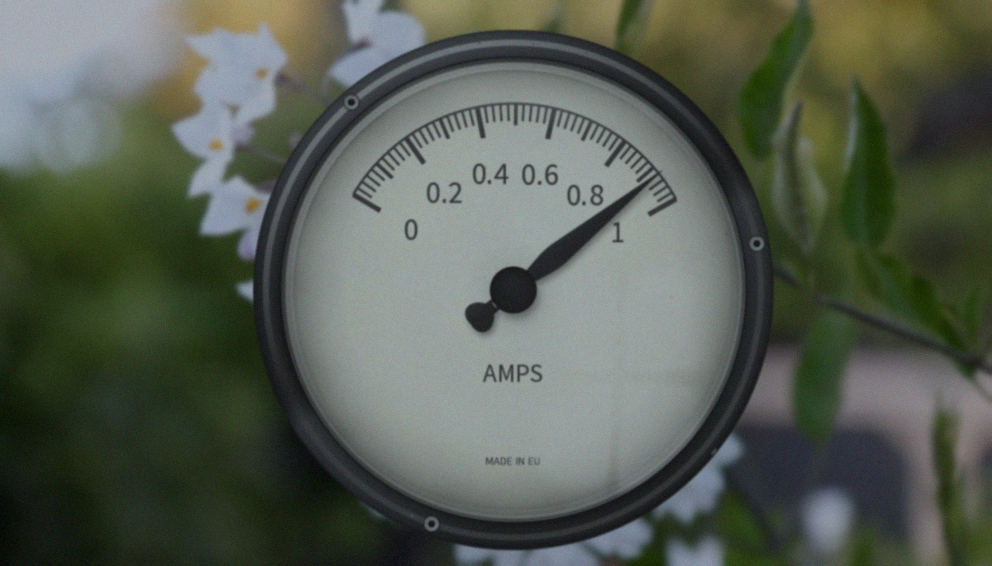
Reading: 0.92; A
